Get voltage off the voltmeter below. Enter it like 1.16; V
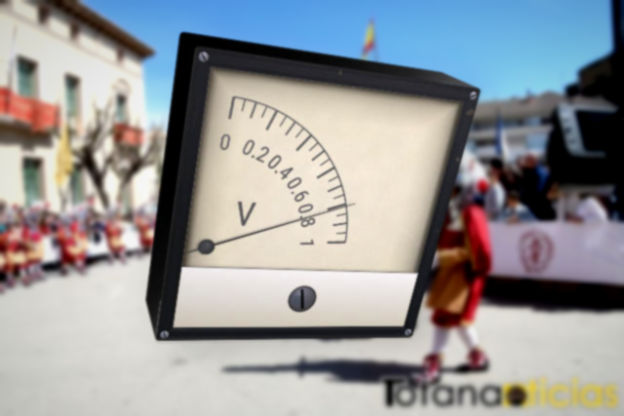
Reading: 0.8; V
